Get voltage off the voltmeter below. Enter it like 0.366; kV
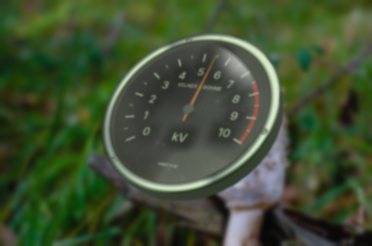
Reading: 5.5; kV
